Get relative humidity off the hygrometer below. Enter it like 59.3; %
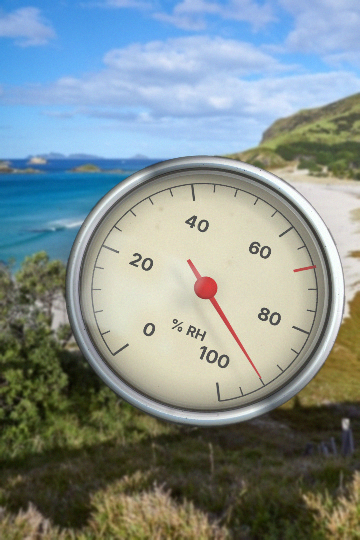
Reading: 92; %
